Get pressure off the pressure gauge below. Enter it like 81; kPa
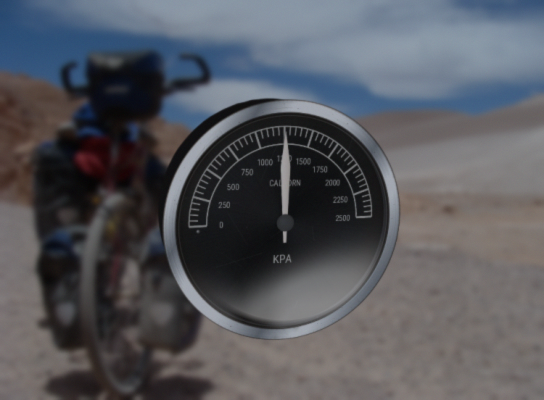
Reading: 1250; kPa
